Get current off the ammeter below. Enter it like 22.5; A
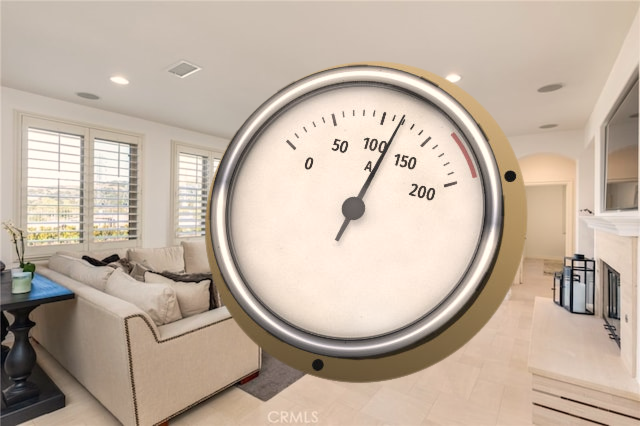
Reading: 120; A
